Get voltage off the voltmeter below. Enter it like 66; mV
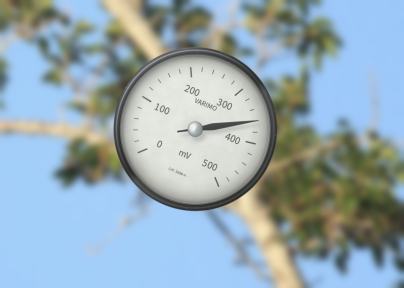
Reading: 360; mV
